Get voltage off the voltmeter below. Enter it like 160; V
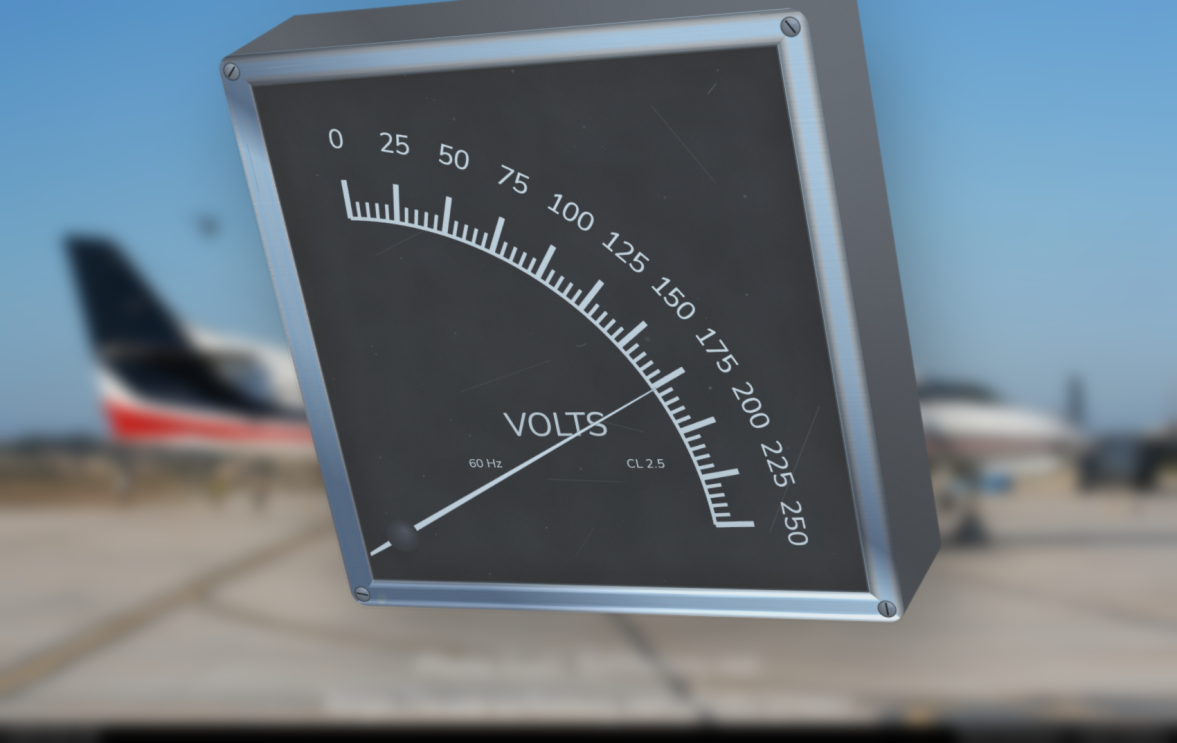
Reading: 175; V
